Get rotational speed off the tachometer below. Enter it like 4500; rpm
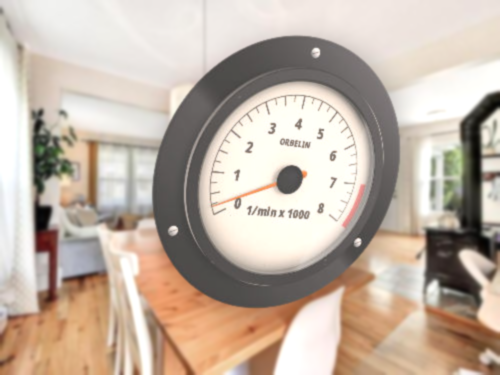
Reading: 250; rpm
